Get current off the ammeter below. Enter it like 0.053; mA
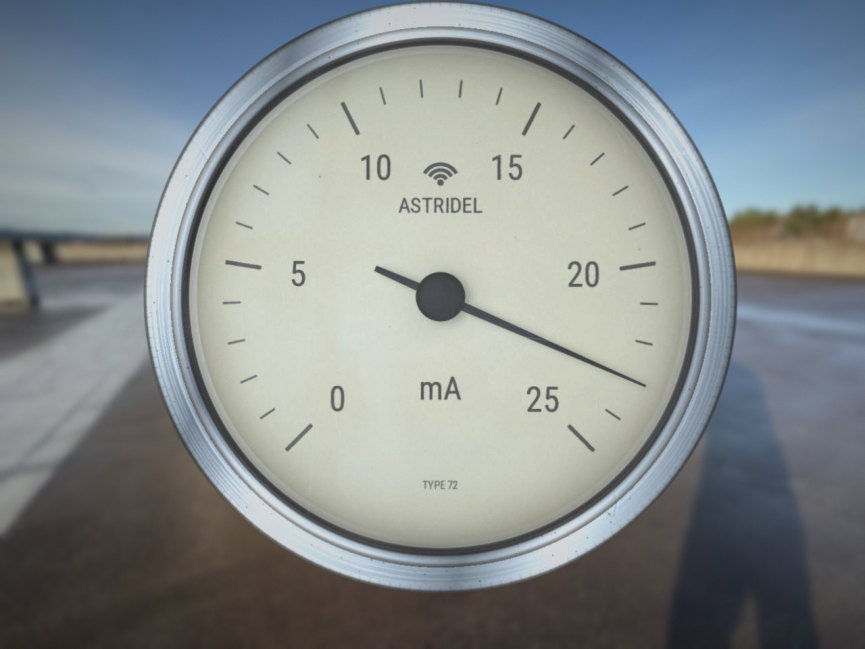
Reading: 23; mA
